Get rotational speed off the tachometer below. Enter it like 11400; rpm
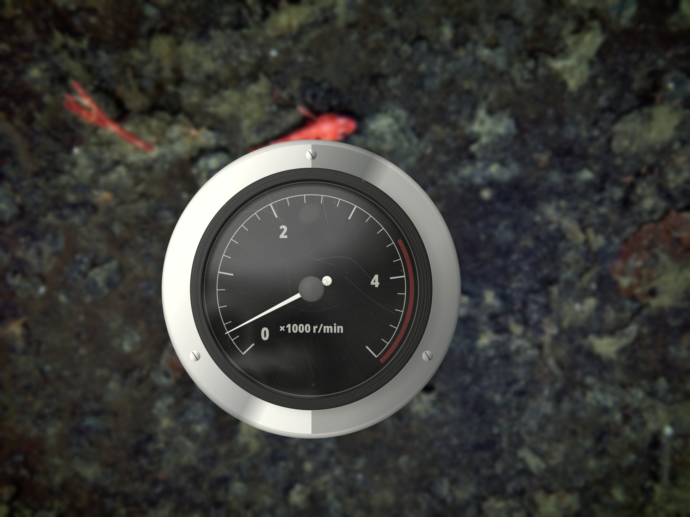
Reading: 300; rpm
